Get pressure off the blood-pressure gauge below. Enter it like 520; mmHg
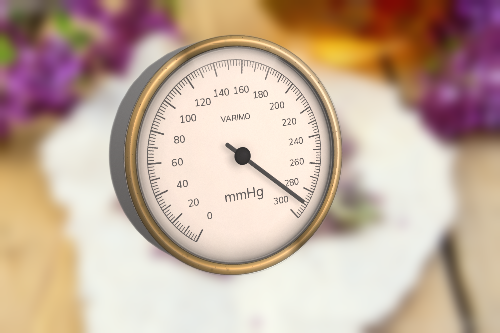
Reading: 290; mmHg
